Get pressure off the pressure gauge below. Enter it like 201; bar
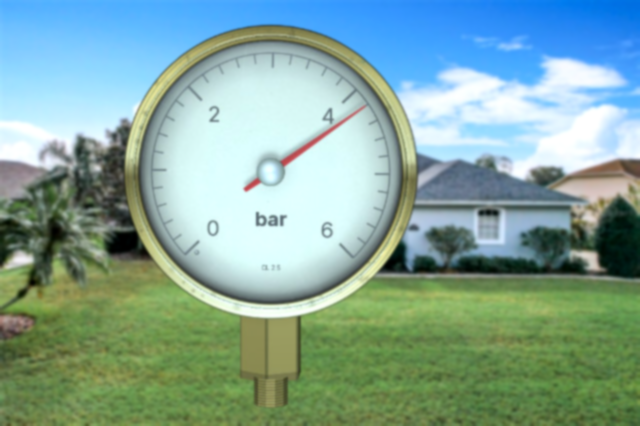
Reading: 4.2; bar
